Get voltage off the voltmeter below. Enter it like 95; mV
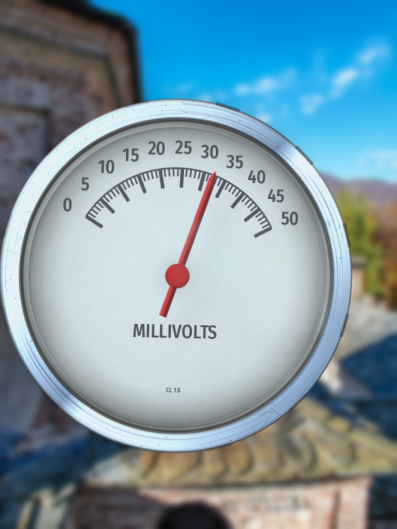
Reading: 32; mV
